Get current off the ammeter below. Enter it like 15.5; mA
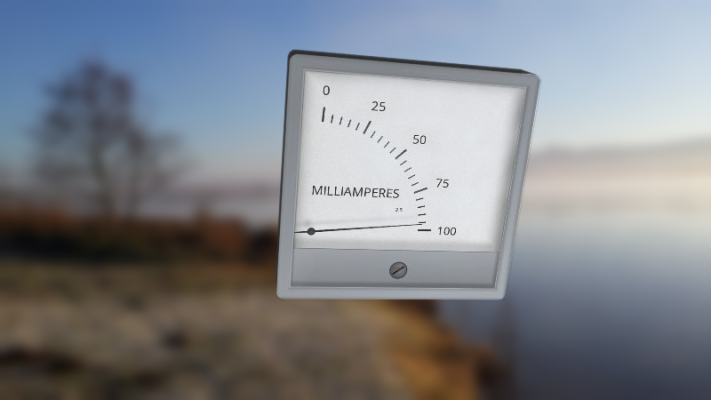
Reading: 95; mA
